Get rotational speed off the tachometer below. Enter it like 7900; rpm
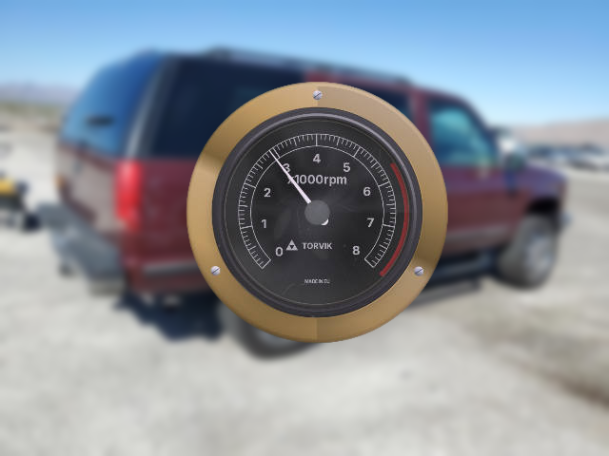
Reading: 2900; rpm
